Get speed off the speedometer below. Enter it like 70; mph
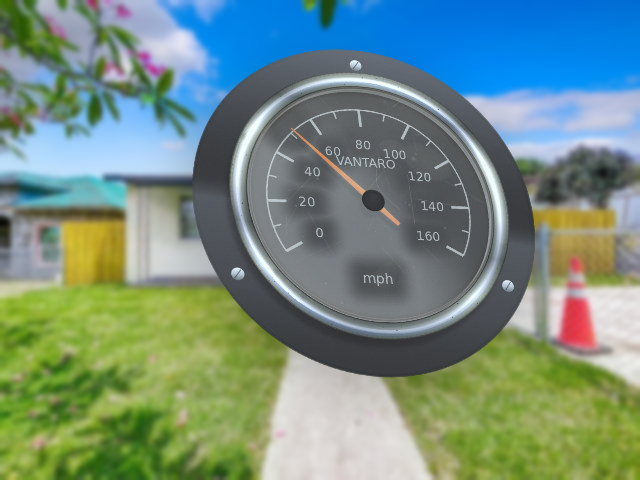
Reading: 50; mph
